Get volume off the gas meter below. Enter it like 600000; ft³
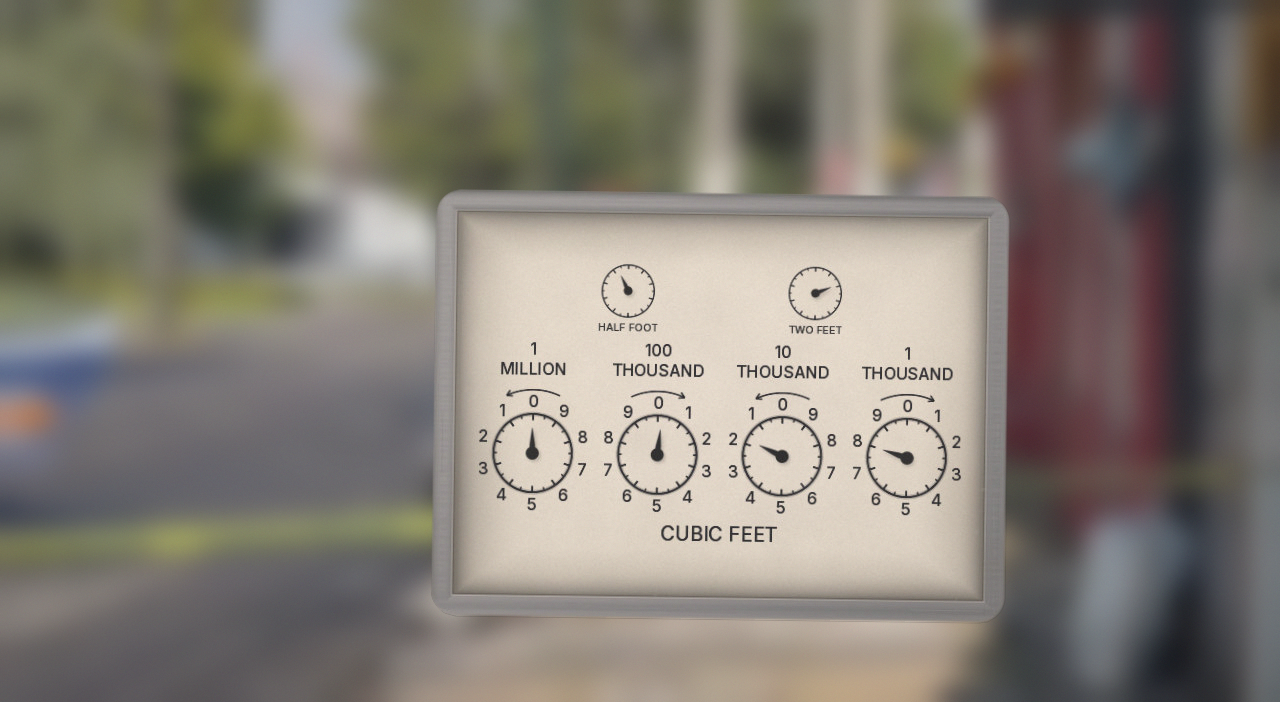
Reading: 1800; ft³
